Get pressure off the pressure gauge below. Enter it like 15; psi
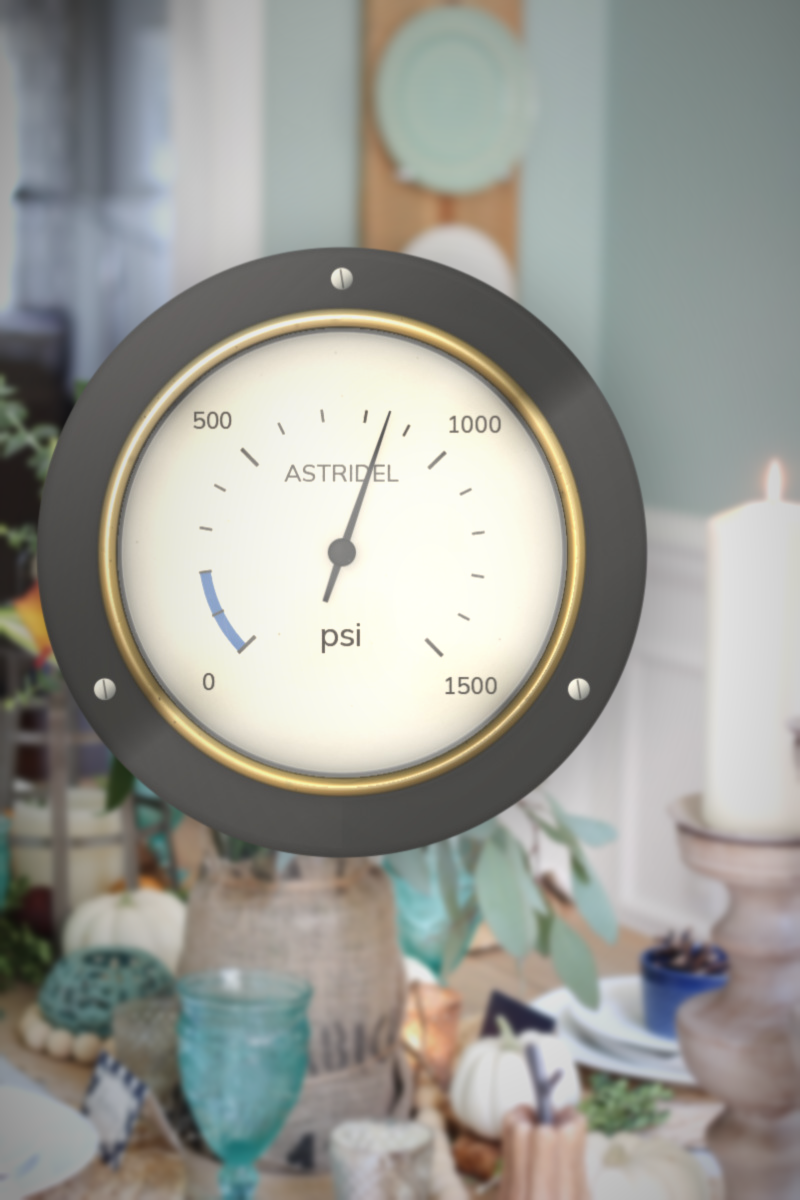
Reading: 850; psi
